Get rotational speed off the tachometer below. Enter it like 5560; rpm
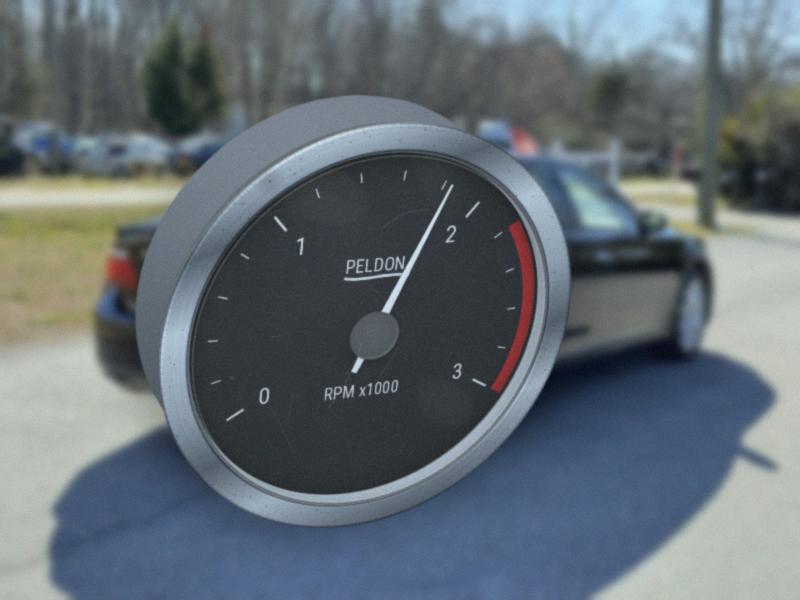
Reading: 1800; rpm
